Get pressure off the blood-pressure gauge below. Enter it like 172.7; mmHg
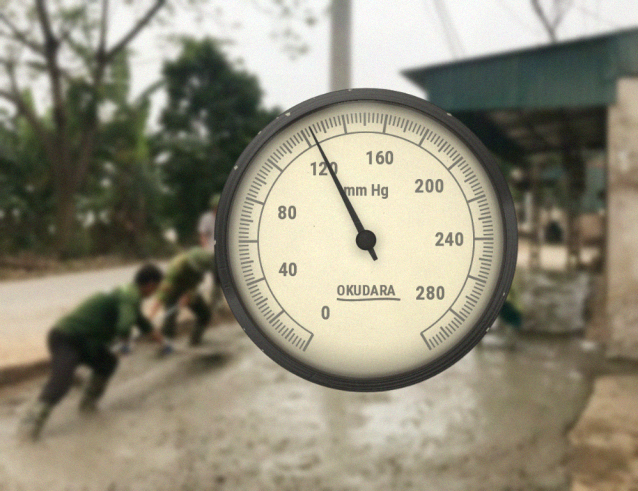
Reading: 124; mmHg
